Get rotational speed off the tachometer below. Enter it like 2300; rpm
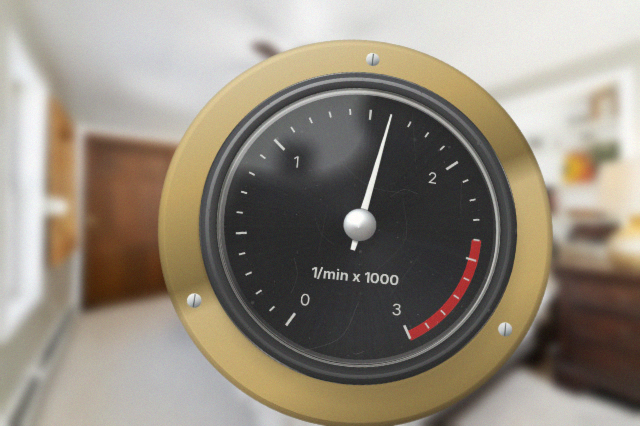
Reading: 1600; rpm
